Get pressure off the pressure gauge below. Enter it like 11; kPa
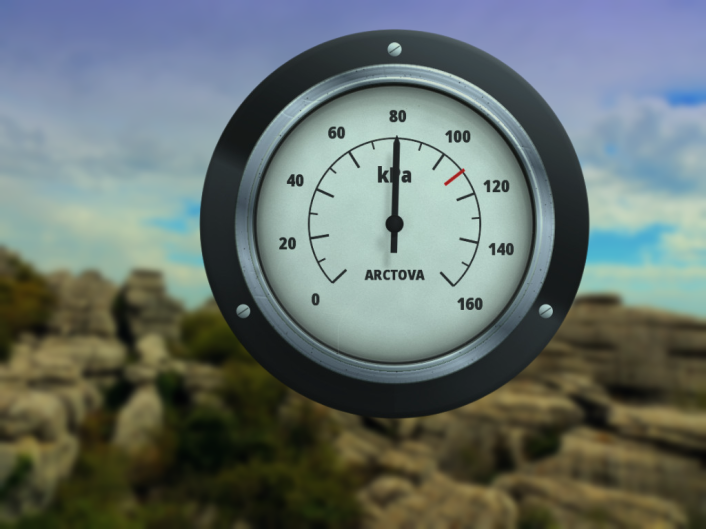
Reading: 80; kPa
